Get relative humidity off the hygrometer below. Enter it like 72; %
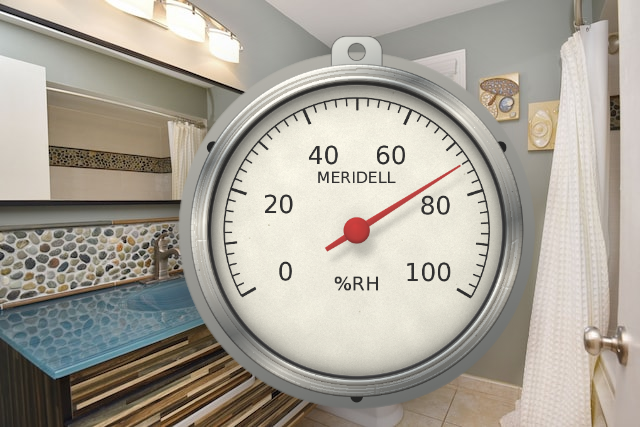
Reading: 74; %
